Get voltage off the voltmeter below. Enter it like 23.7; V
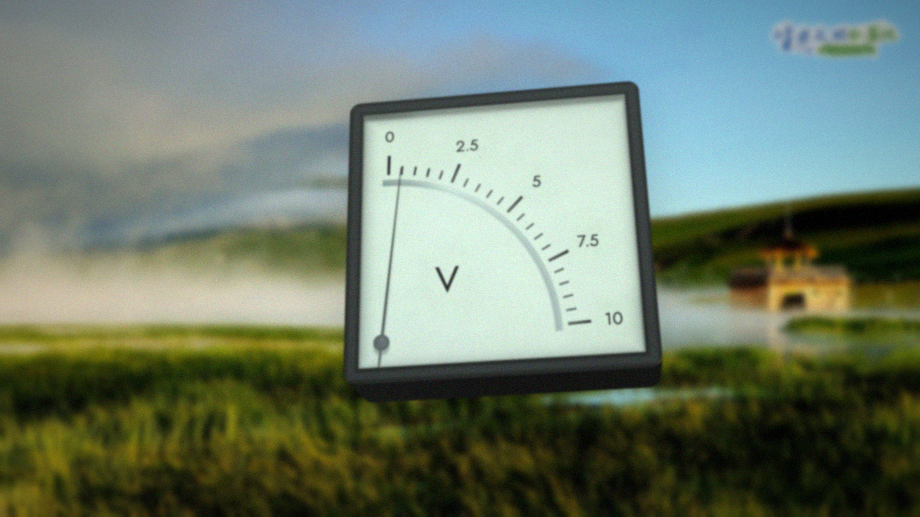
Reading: 0.5; V
